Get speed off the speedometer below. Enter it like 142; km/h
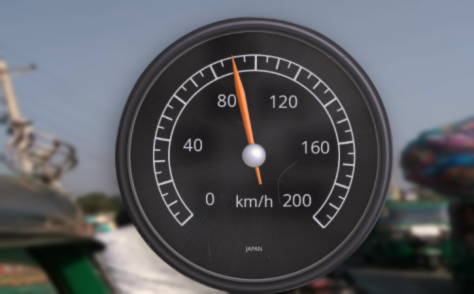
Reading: 90; km/h
